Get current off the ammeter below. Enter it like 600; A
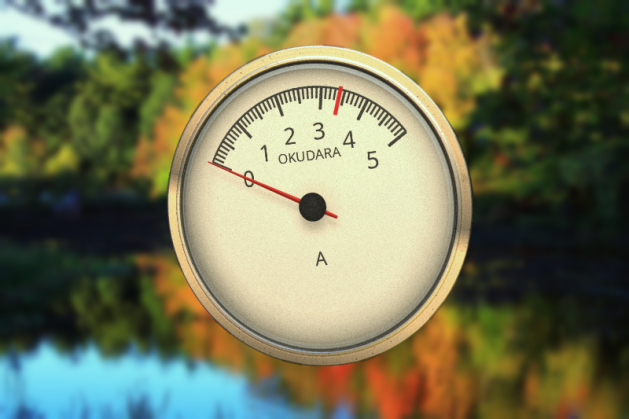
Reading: 0; A
